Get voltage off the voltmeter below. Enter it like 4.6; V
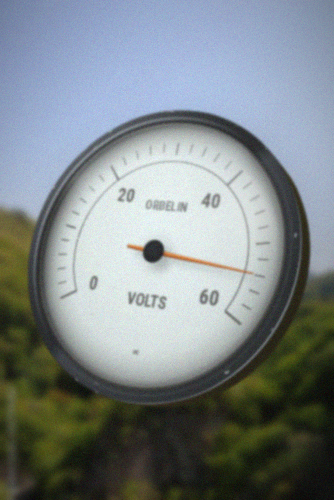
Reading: 54; V
